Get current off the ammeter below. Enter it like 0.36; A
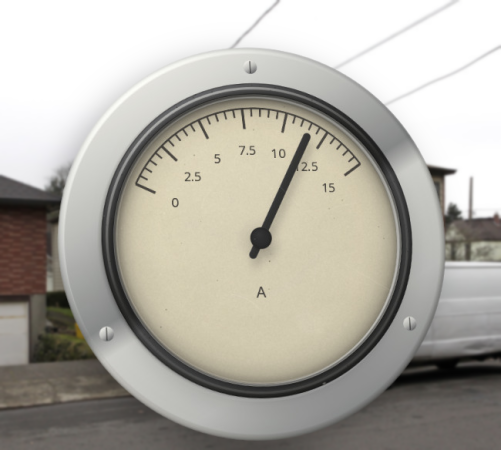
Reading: 11.5; A
